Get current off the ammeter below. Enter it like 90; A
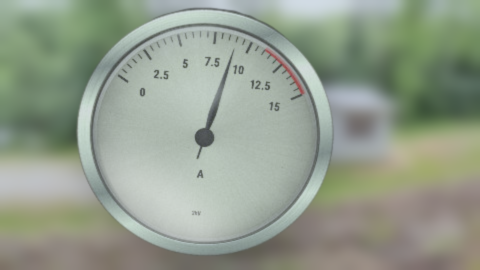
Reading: 9; A
